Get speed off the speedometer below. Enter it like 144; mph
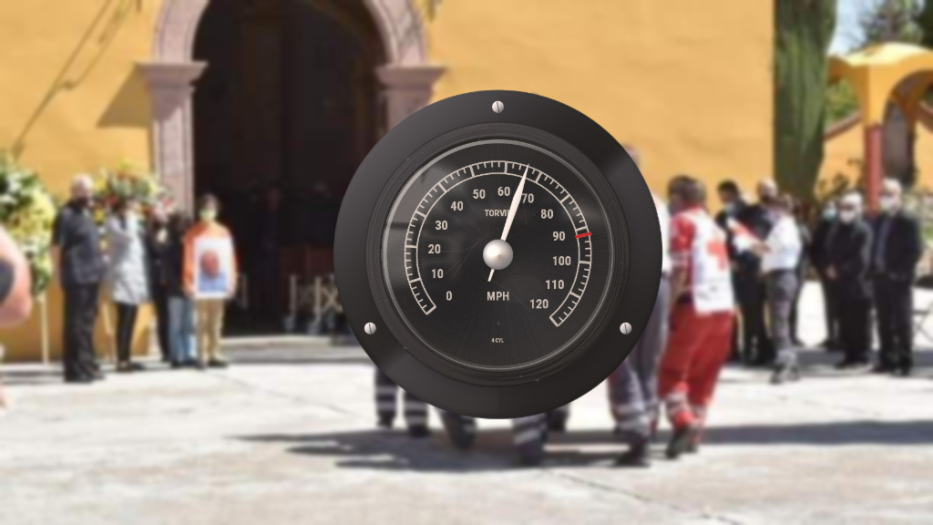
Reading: 66; mph
